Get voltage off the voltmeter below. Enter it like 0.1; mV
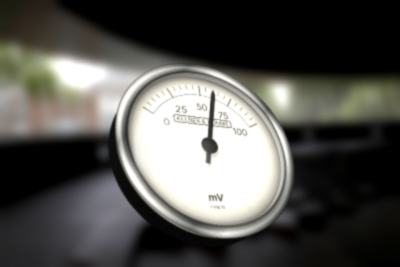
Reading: 60; mV
